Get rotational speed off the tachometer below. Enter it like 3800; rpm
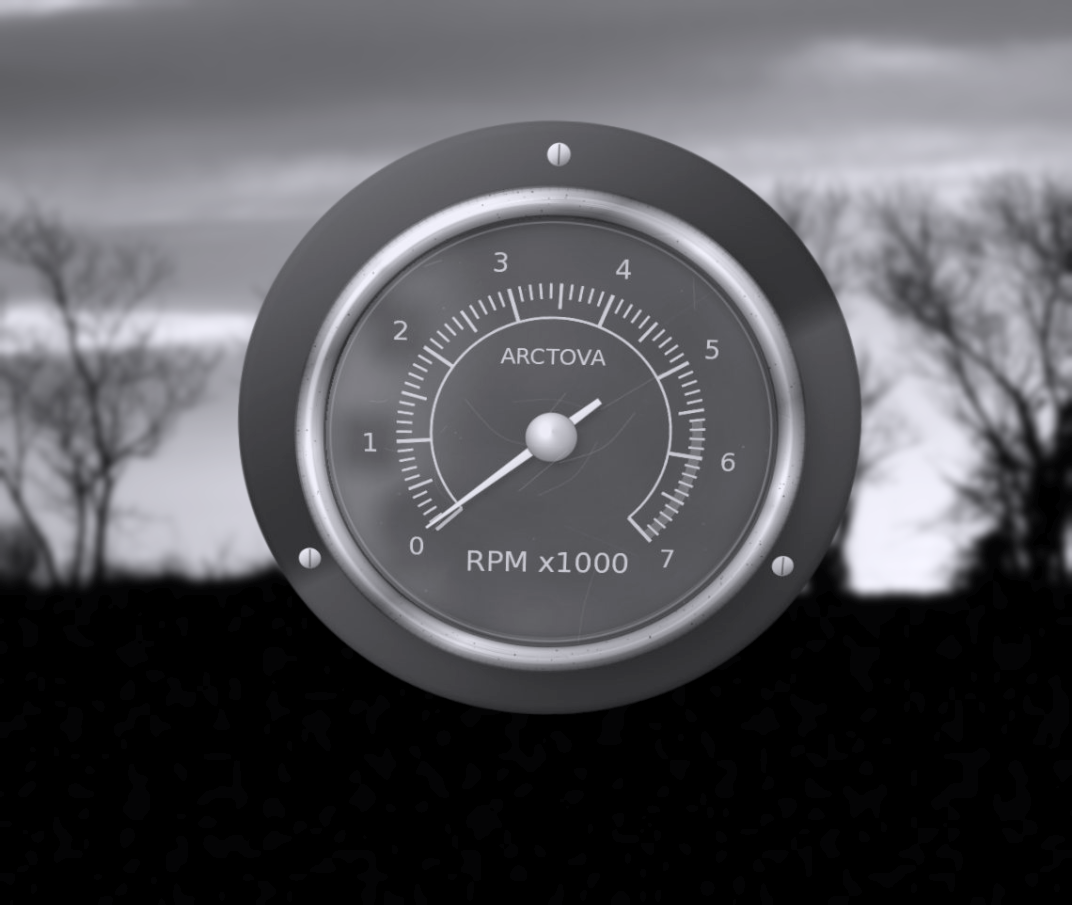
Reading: 100; rpm
